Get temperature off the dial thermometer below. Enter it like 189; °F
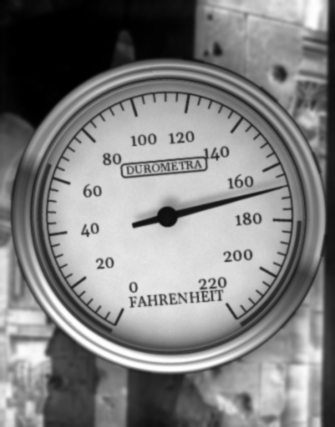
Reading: 168; °F
